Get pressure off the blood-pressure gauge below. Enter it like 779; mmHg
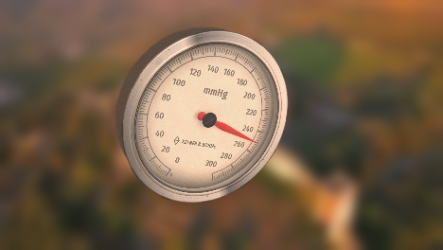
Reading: 250; mmHg
